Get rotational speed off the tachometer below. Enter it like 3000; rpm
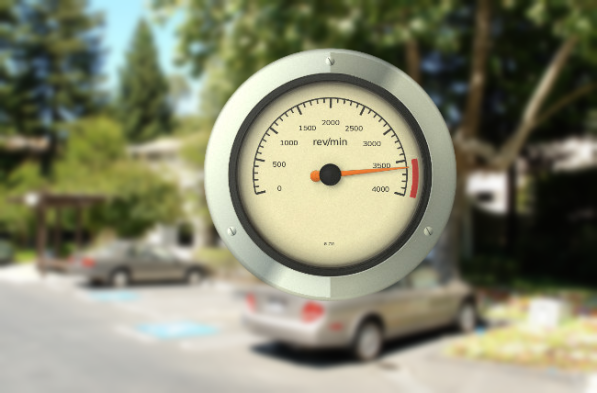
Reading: 3600; rpm
